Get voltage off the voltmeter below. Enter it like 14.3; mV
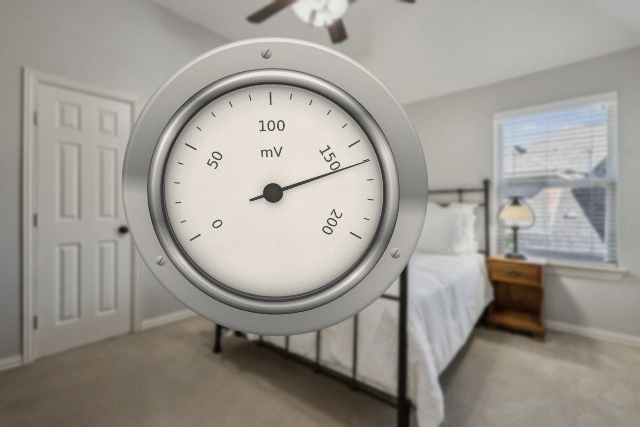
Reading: 160; mV
